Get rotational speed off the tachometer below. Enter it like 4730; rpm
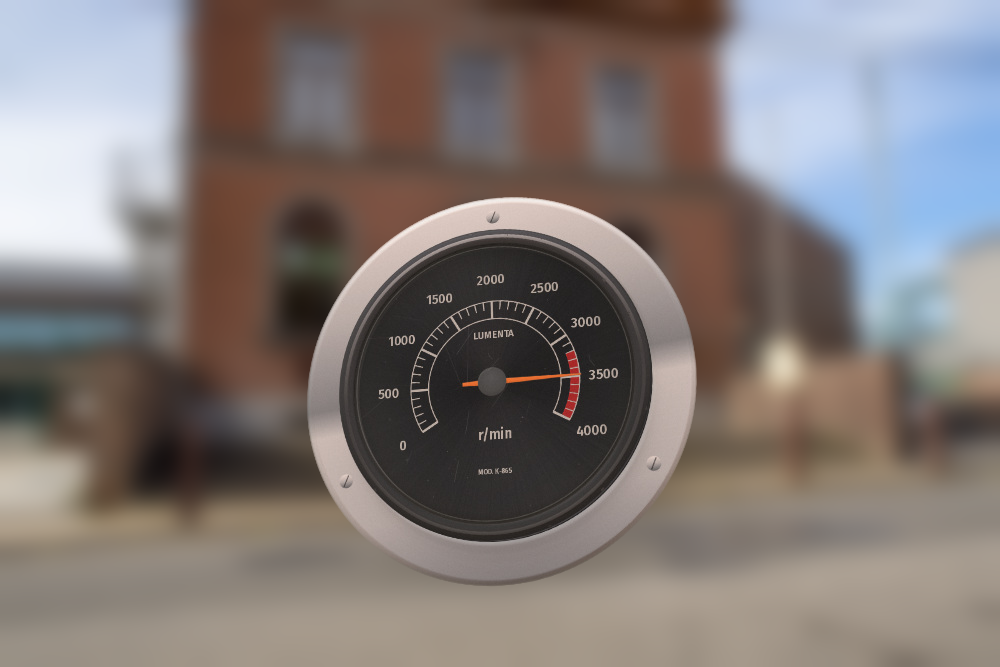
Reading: 3500; rpm
